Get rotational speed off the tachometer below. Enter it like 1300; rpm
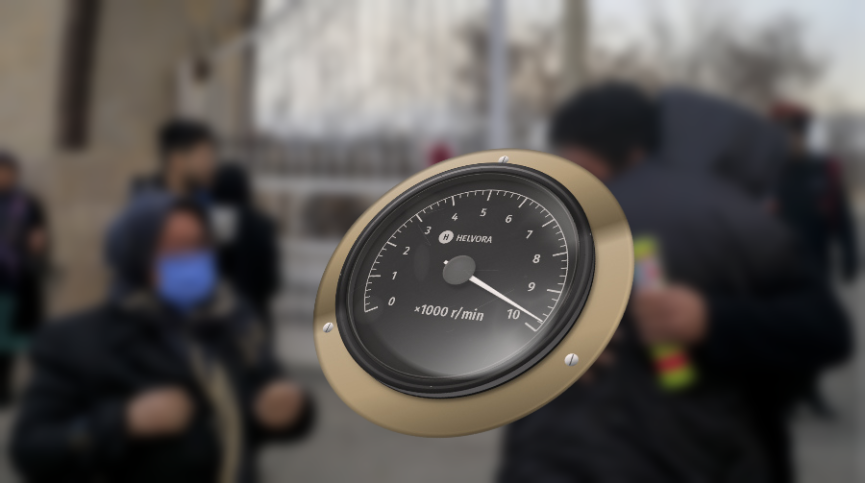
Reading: 9800; rpm
